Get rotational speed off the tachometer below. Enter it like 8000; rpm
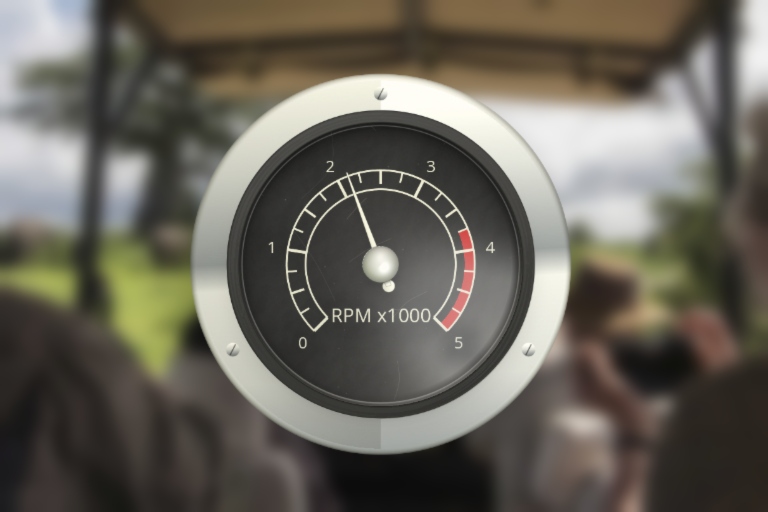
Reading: 2125; rpm
